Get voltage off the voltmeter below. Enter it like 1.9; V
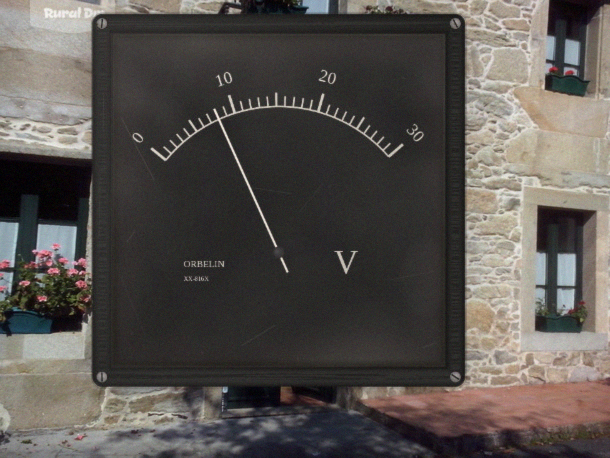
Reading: 8; V
